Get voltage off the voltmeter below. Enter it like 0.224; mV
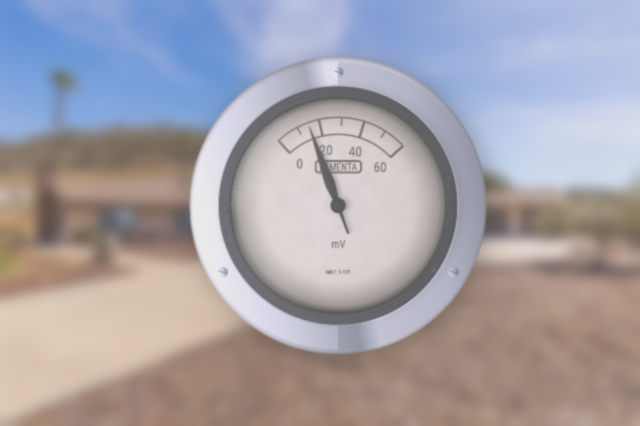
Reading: 15; mV
